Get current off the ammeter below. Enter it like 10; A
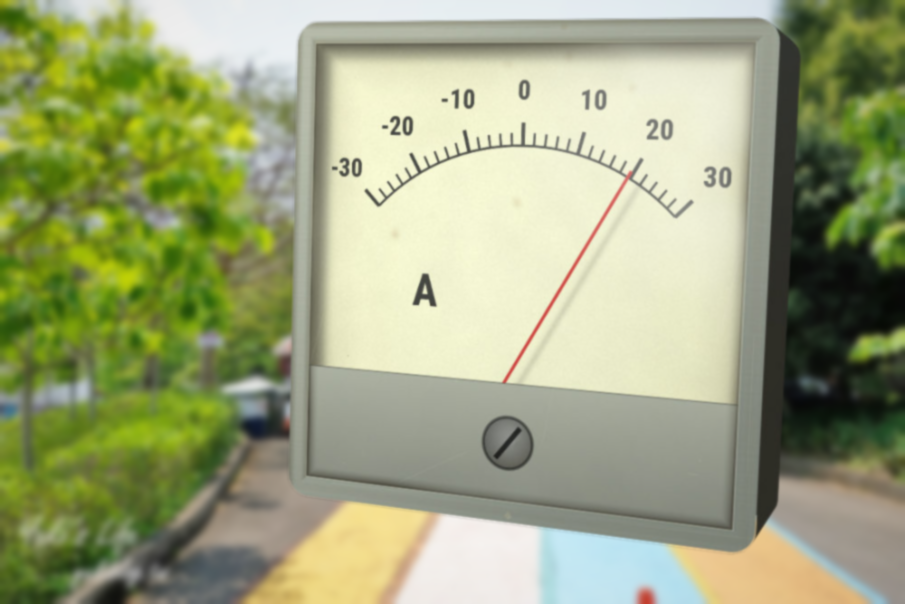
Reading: 20; A
